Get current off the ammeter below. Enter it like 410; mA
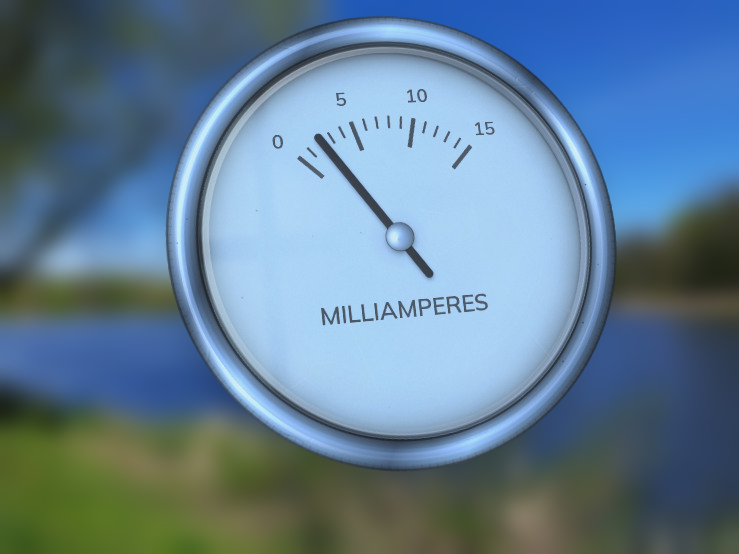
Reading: 2; mA
